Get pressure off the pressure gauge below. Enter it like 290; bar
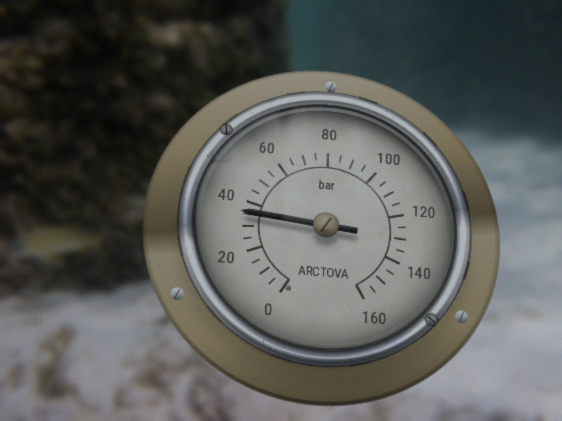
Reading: 35; bar
